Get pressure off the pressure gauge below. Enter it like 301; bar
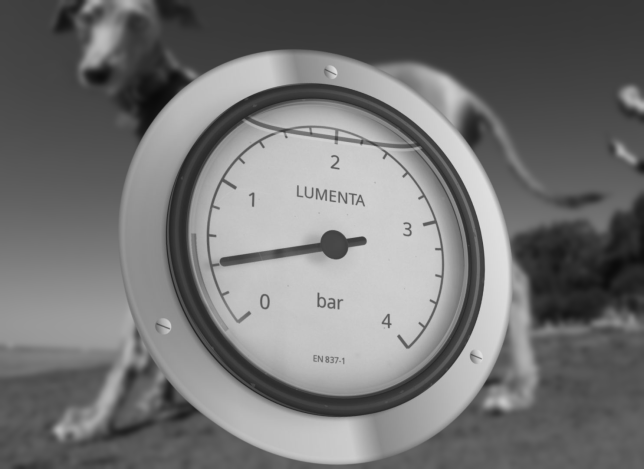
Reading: 0.4; bar
